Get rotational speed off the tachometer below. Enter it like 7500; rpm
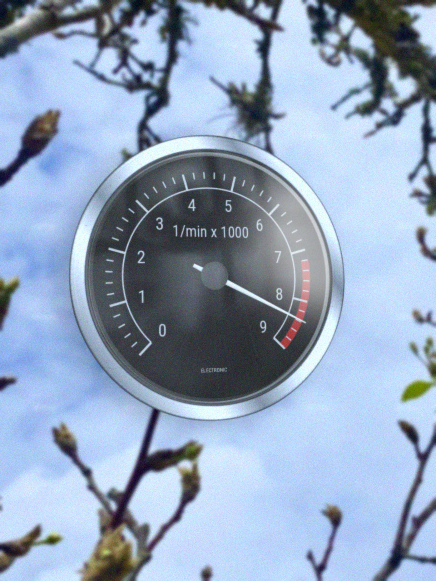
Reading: 8400; rpm
